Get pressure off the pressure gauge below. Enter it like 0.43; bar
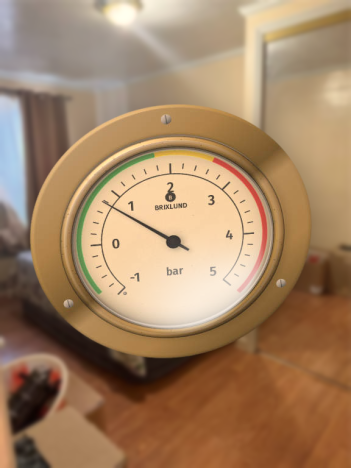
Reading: 0.8; bar
